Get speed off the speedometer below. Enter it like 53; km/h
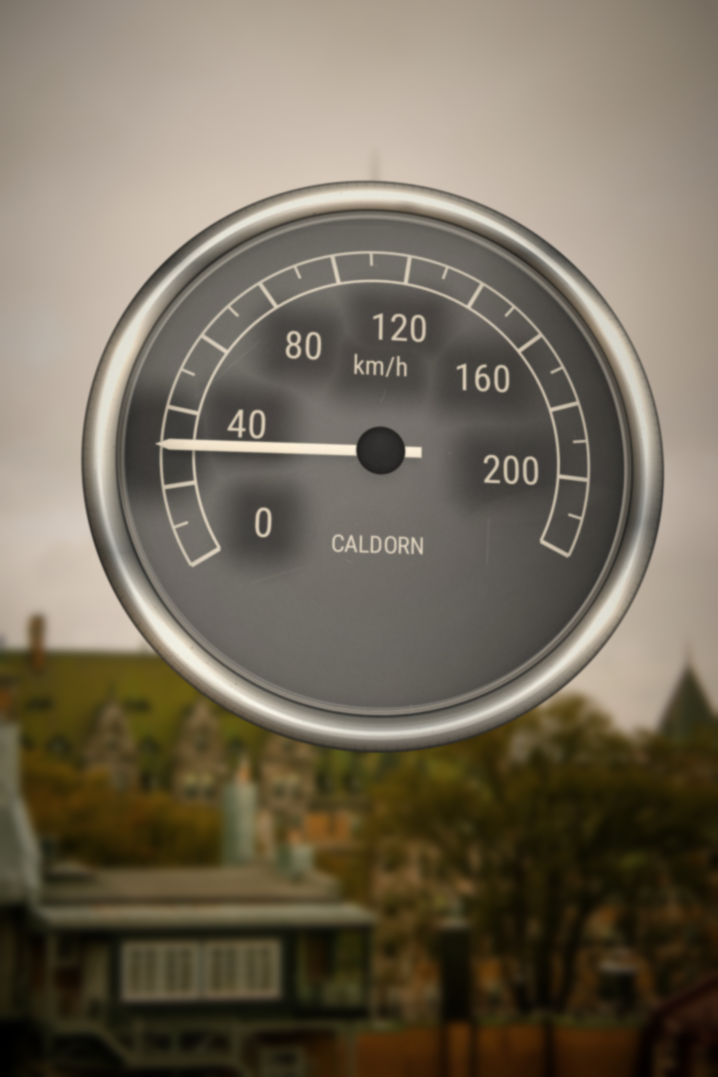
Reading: 30; km/h
